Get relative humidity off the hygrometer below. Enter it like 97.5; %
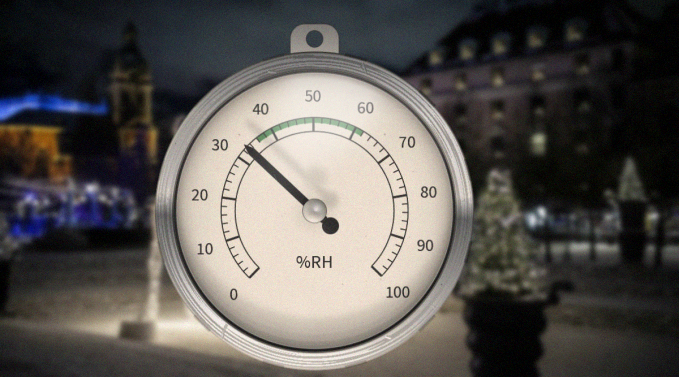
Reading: 33; %
